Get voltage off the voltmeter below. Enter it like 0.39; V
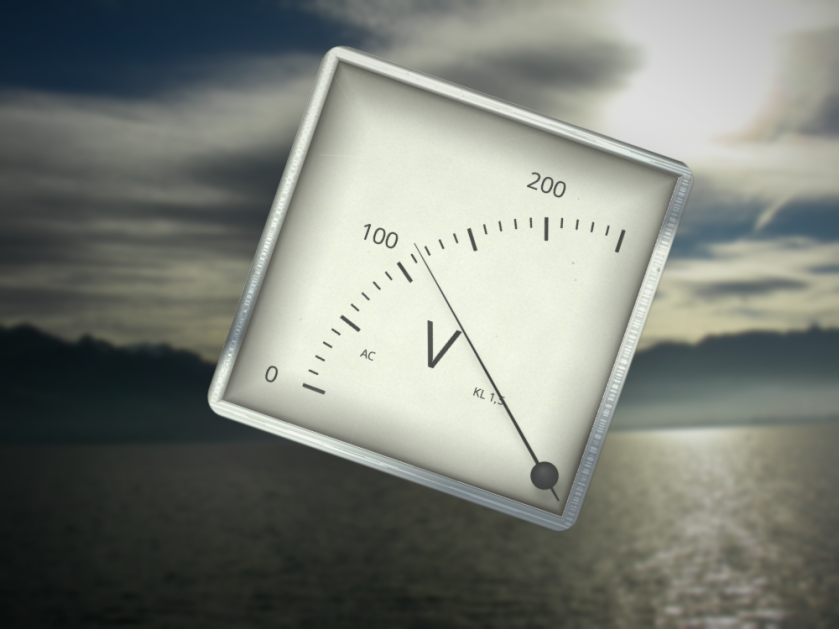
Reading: 115; V
